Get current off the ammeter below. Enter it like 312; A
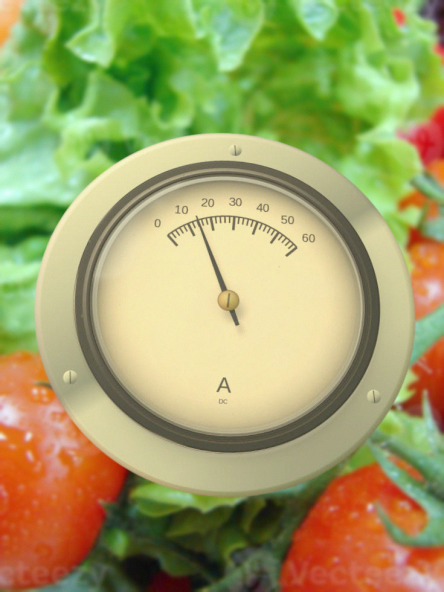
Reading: 14; A
